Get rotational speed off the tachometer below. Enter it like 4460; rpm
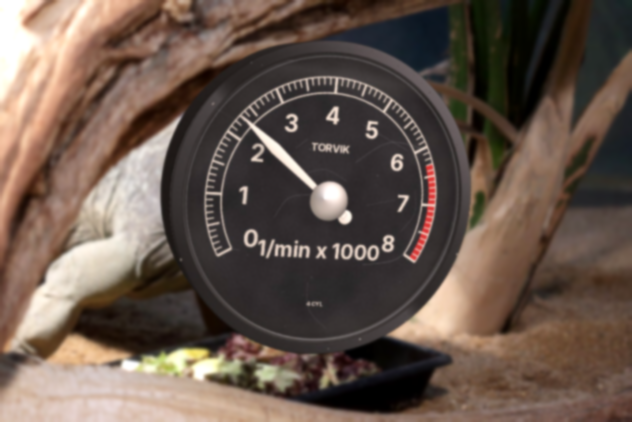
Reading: 2300; rpm
